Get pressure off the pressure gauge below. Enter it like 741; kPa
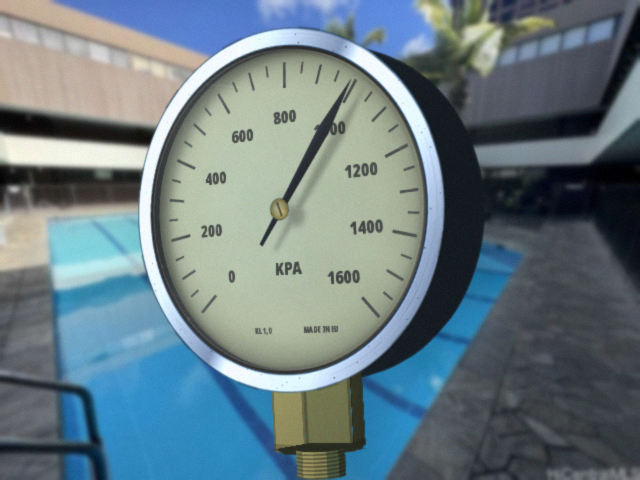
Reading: 1000; kPa
